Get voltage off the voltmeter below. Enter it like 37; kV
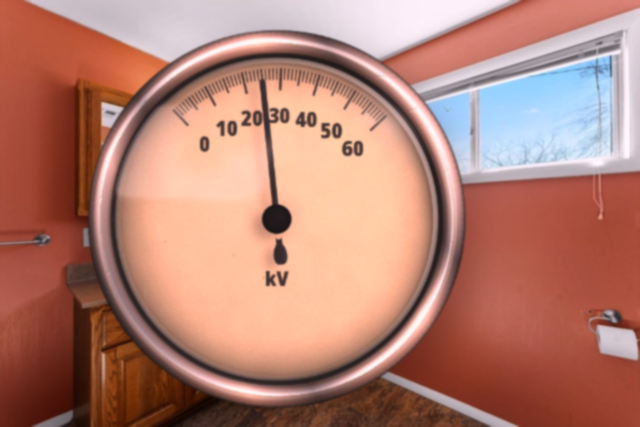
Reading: 25; kV
